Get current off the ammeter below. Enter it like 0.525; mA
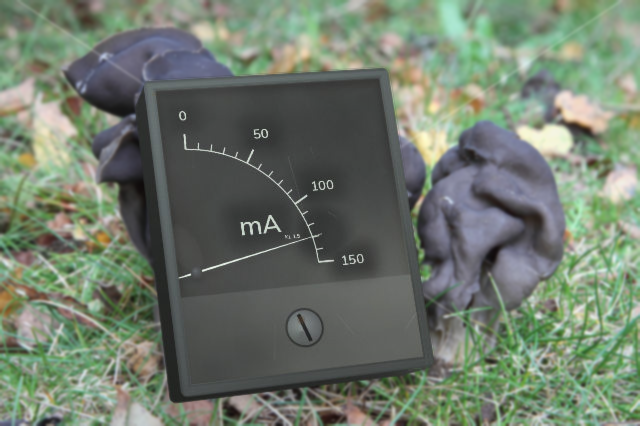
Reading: 130; mA
